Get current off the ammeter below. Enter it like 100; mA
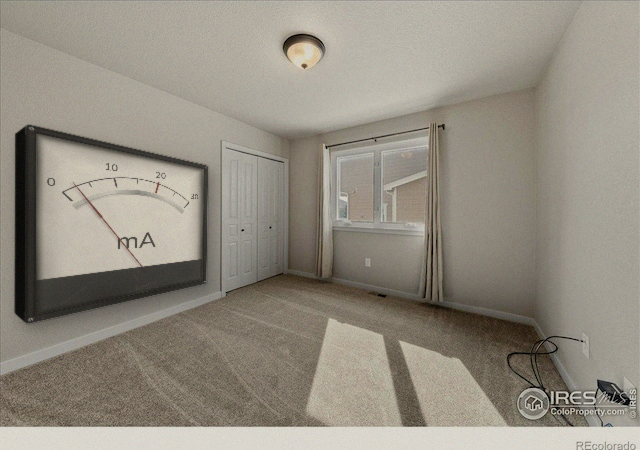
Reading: 2.5; mA
